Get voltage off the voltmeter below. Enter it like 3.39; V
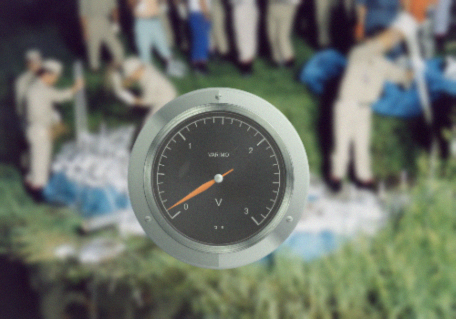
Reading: 0.1; V
